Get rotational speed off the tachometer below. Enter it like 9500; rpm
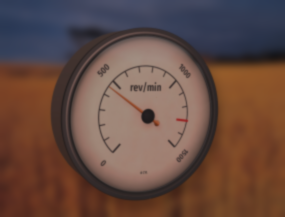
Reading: 450; rpm
